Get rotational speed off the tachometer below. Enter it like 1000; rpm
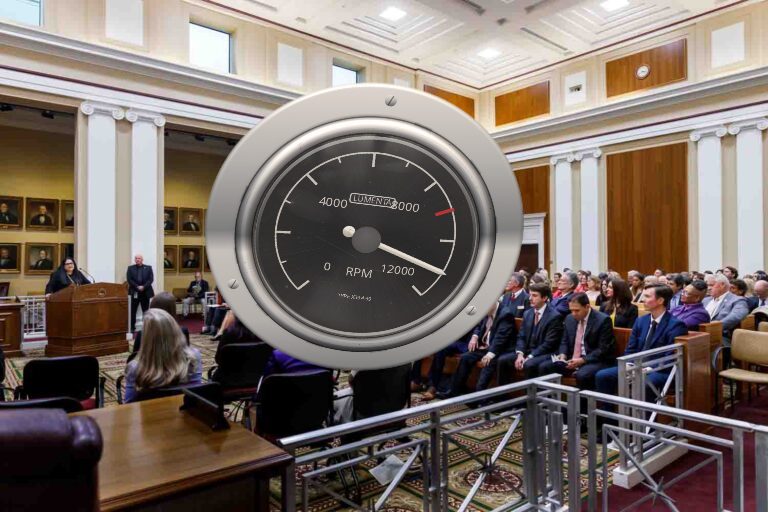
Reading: 11000; rpm
